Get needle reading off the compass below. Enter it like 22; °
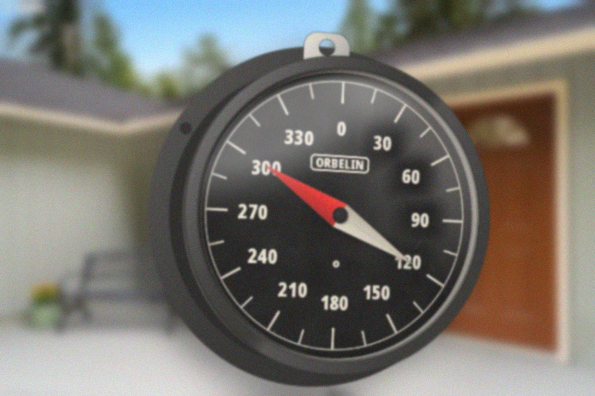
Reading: 300; °
